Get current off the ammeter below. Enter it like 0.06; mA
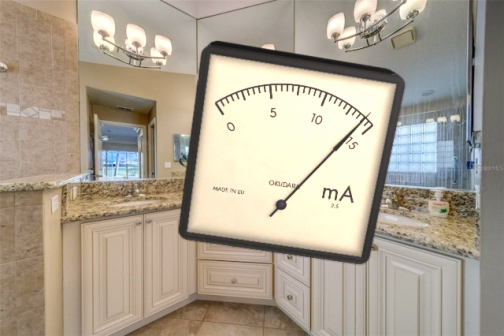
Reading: 14; mA
